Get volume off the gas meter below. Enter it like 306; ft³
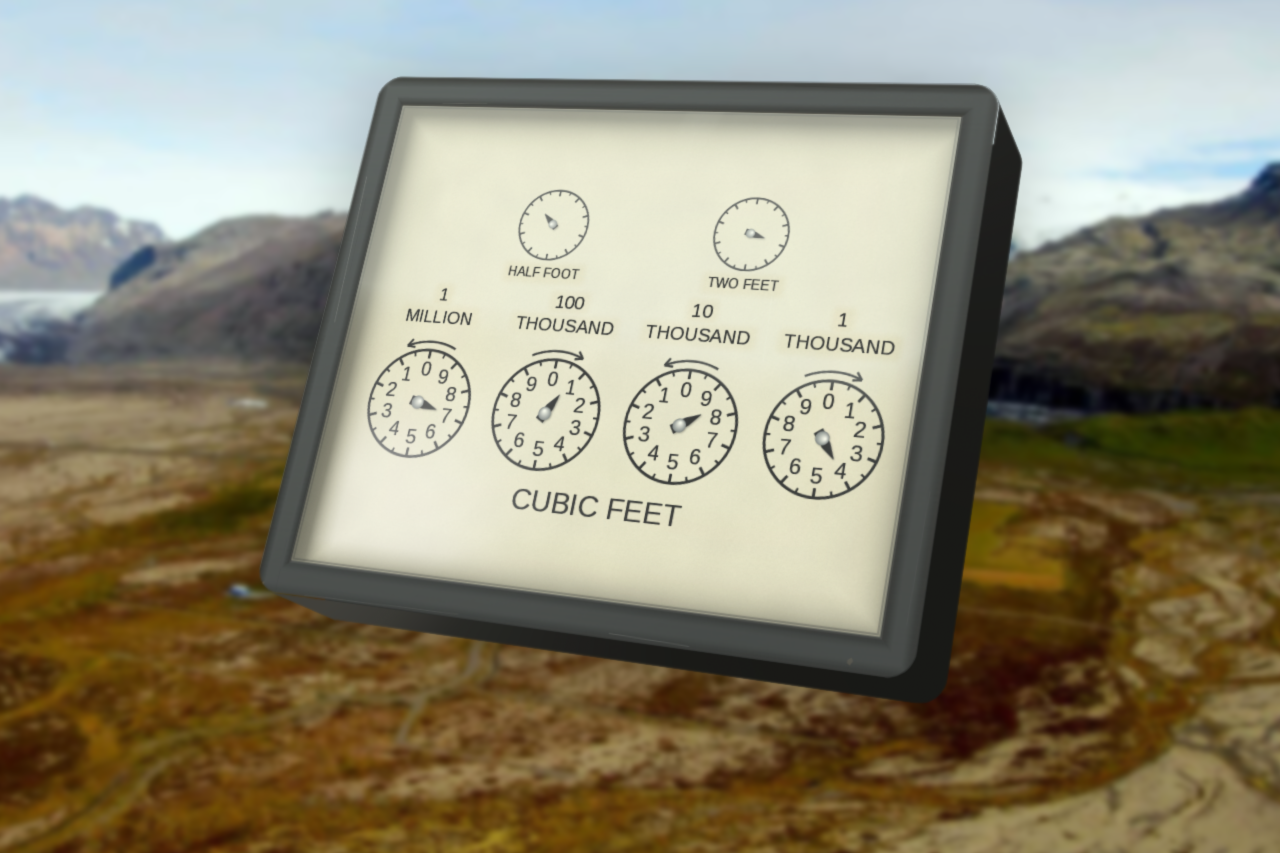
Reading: 708400; ft³
